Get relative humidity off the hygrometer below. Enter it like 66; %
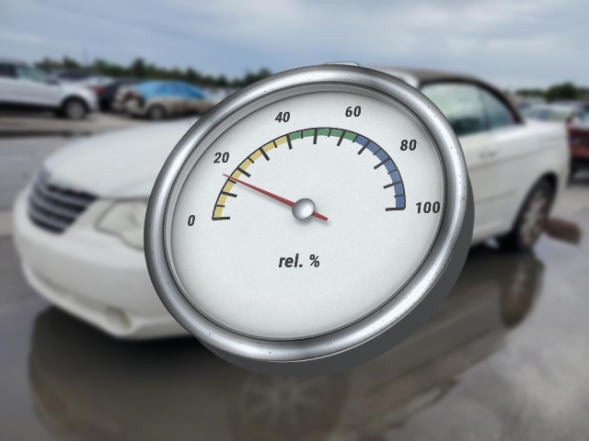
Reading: 15; %
